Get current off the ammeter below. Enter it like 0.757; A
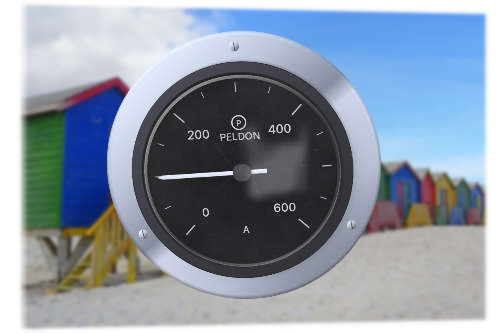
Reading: 100; A
